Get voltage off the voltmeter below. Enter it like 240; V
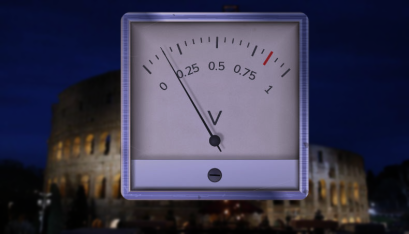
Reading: 0.15; V
